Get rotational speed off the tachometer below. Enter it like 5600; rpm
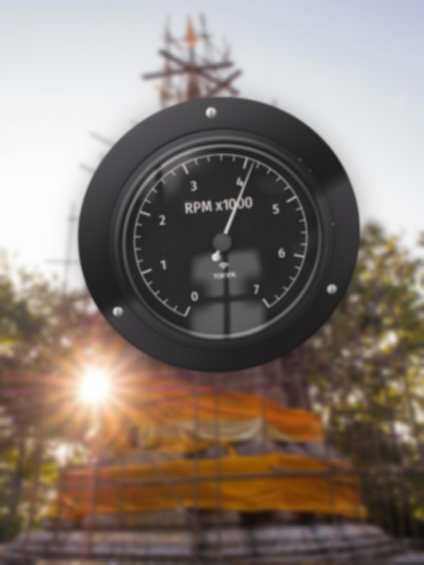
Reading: 4100; rpm
